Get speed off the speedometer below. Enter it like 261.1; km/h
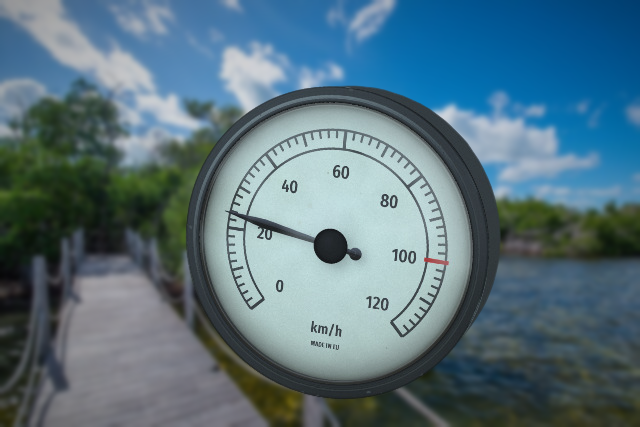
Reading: 24; km/h
